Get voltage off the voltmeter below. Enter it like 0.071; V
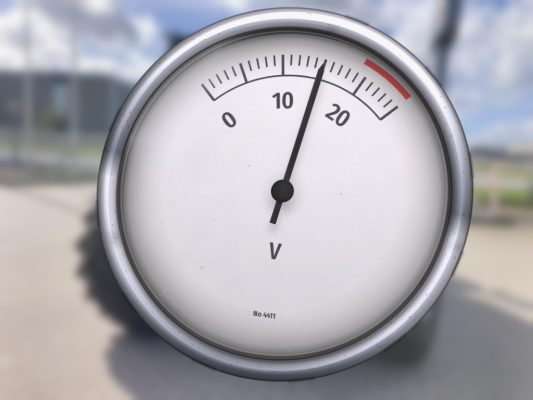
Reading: 15; V
